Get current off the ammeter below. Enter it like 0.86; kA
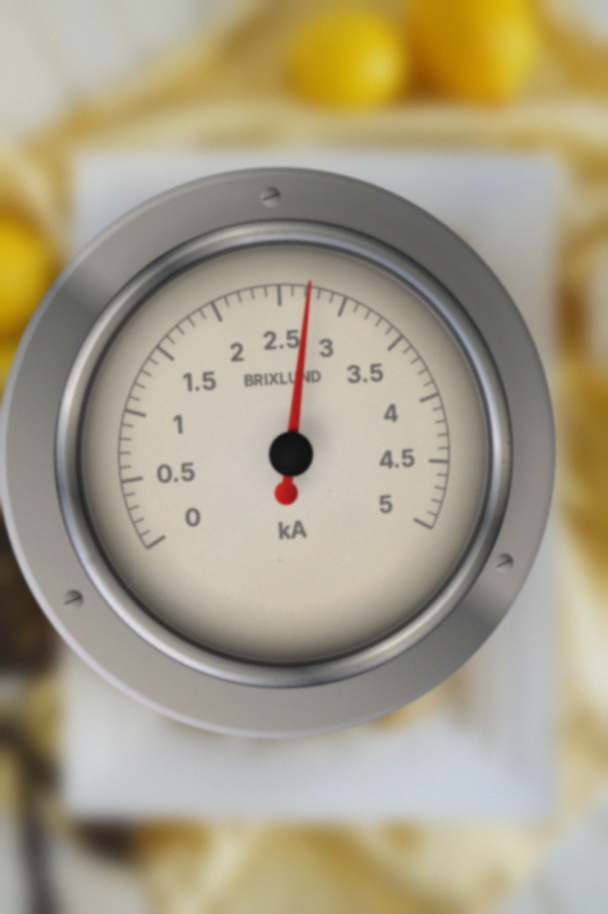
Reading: 2.7; kA
